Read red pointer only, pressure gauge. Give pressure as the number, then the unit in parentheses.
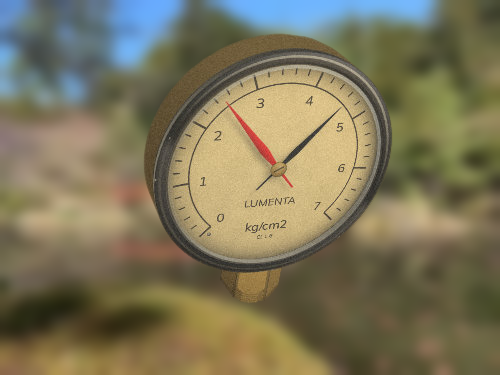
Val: 2.5 (kg/cm²)
